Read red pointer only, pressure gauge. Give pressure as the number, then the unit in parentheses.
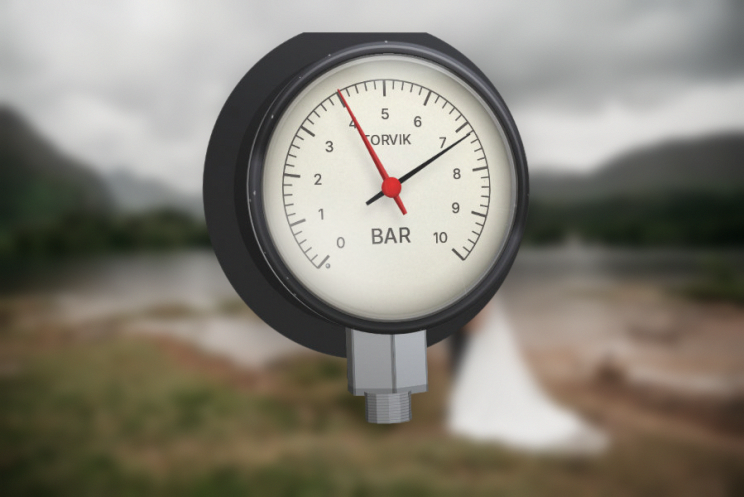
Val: 4 (bar)
